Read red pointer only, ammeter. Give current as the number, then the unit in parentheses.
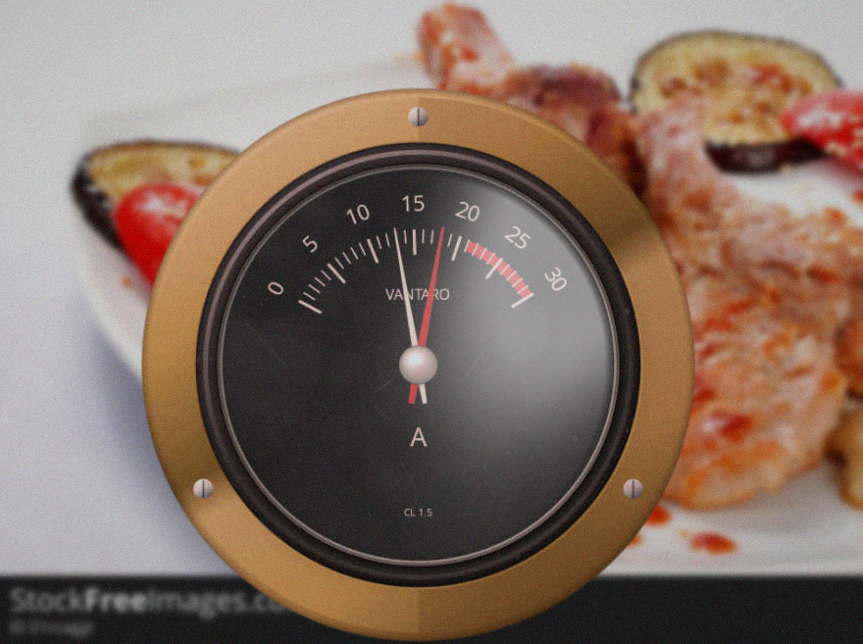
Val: 18 (A)
